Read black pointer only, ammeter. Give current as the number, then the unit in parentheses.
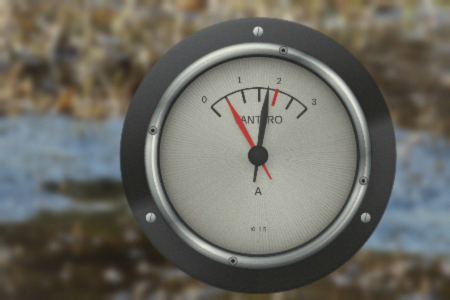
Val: 1.75 (A)
